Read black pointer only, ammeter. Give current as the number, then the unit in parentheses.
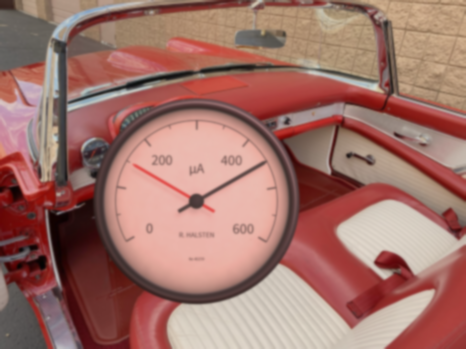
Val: 450 (µA)
